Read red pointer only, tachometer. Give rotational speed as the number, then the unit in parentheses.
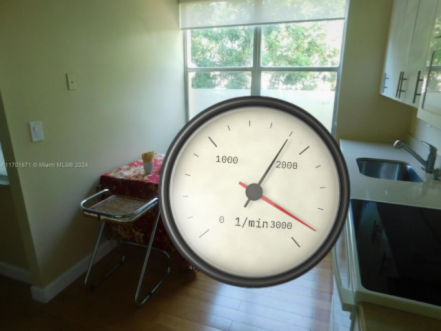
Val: 2800 (rpm)
